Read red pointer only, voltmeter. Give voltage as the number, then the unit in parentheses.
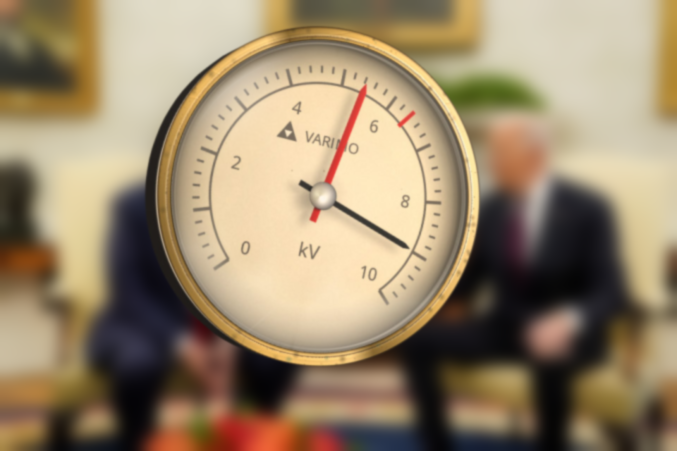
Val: 5.4 (kV)
